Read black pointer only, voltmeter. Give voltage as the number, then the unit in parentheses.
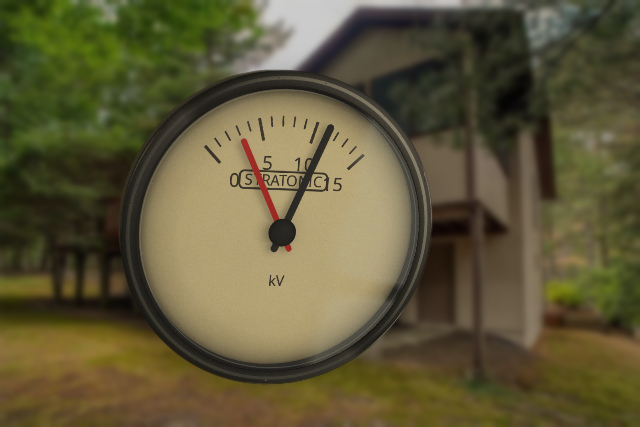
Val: 11 (kV)
